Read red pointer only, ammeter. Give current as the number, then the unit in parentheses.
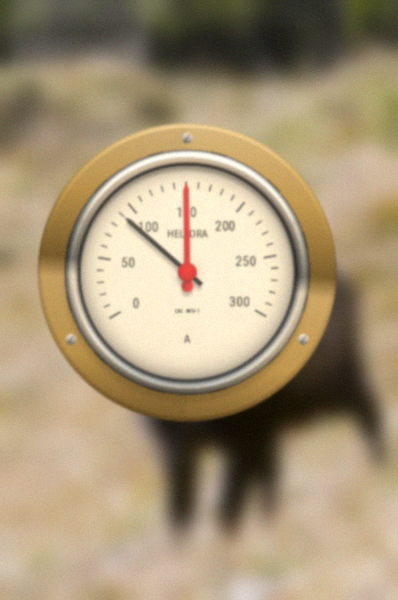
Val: 150 (A)
